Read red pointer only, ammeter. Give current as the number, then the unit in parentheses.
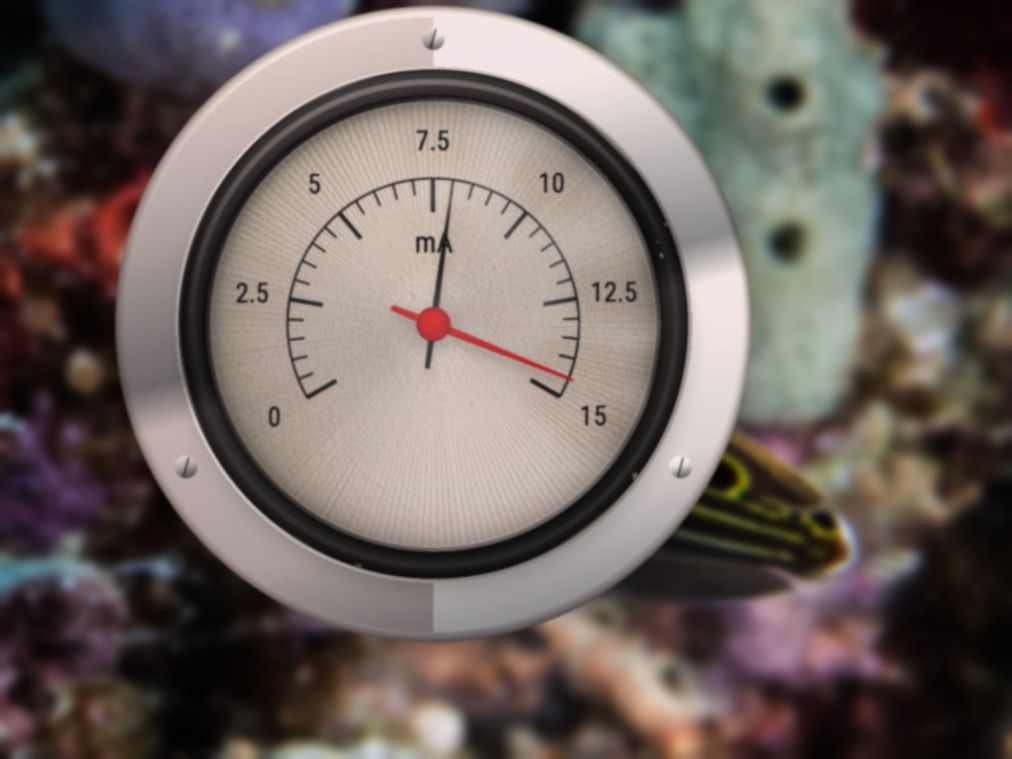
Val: 14.5 (mA)
